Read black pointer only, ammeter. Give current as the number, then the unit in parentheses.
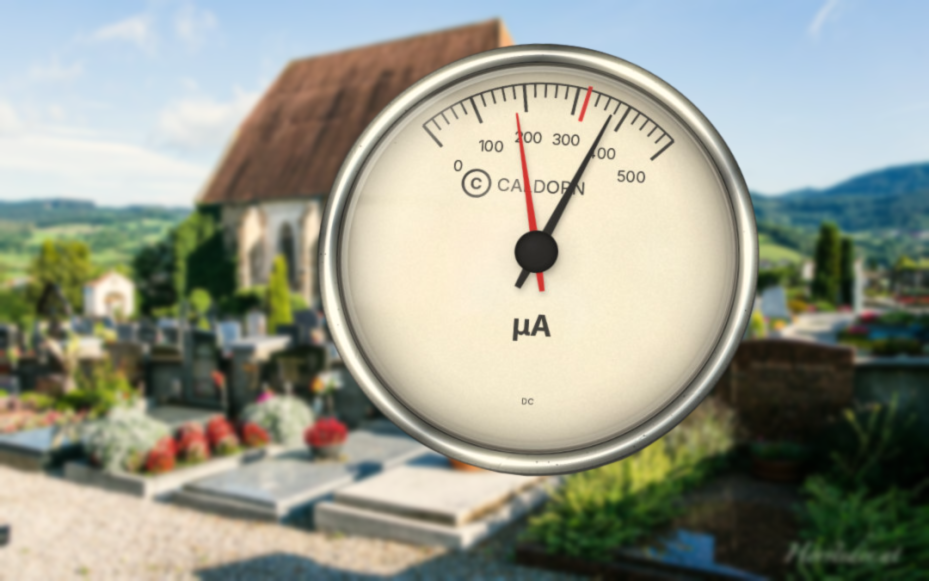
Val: 380 (µA)
